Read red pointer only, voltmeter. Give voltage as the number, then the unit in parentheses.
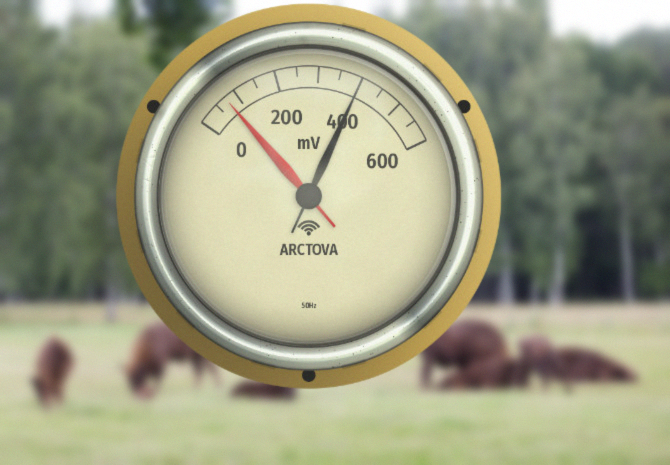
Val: 75 (mV)
